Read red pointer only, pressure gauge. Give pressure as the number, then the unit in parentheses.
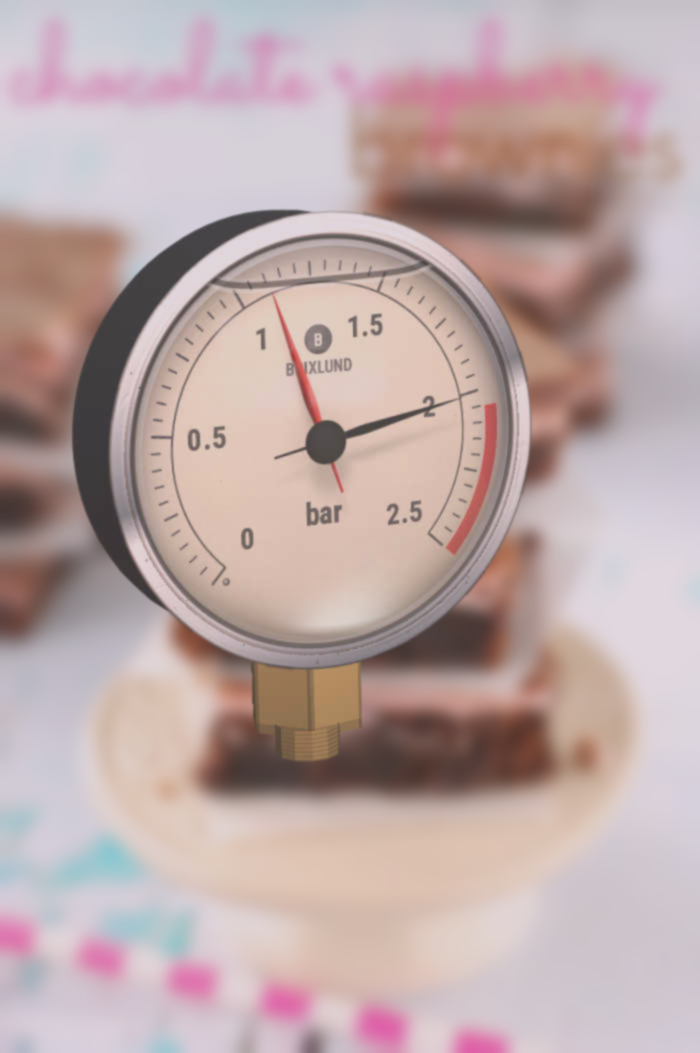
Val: 1.1 (bar)
